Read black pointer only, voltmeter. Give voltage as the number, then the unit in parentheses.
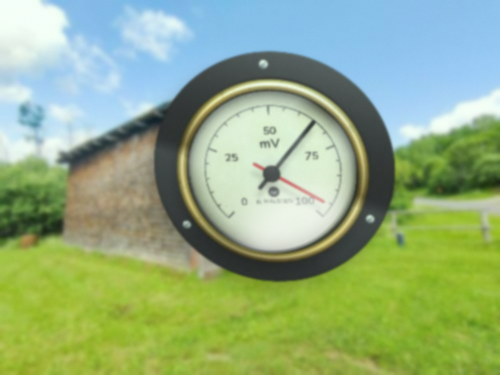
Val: 65 (mV)
